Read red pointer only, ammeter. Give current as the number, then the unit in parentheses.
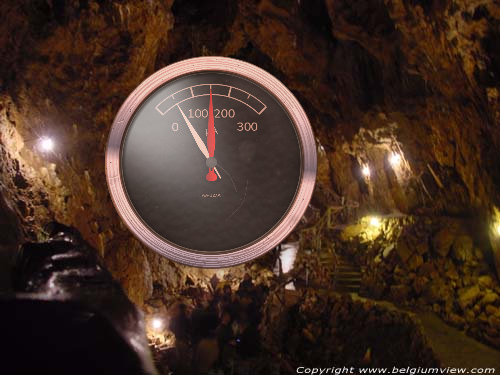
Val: 150 (µA)
